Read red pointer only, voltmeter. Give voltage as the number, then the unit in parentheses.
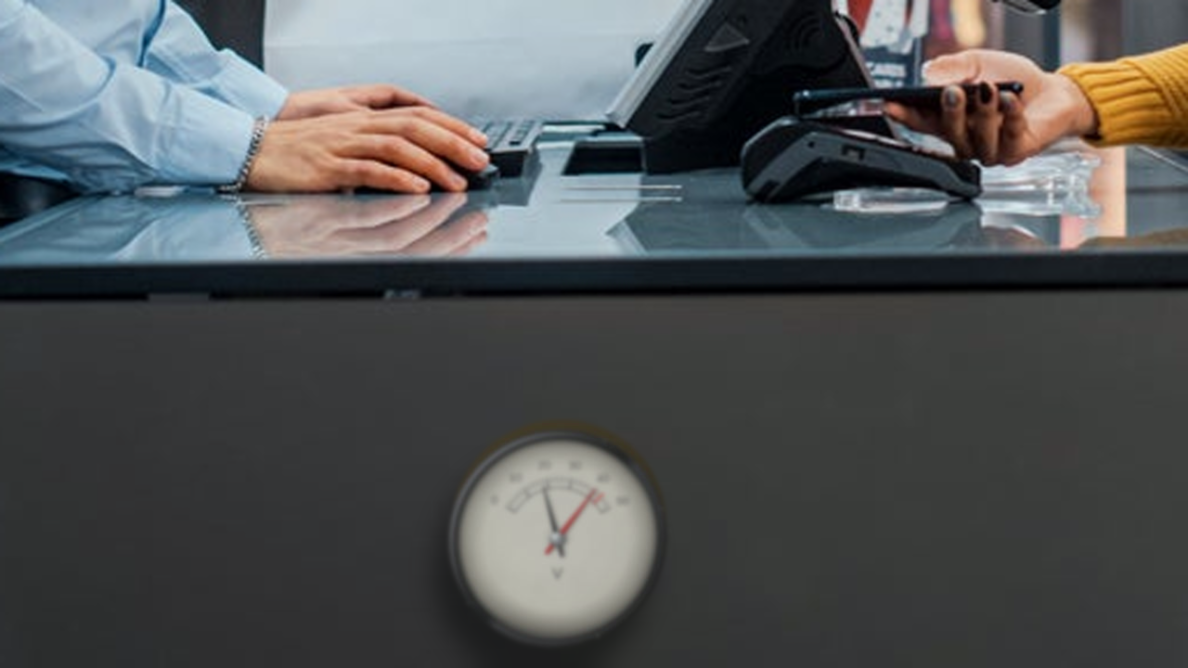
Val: 40 (V)
